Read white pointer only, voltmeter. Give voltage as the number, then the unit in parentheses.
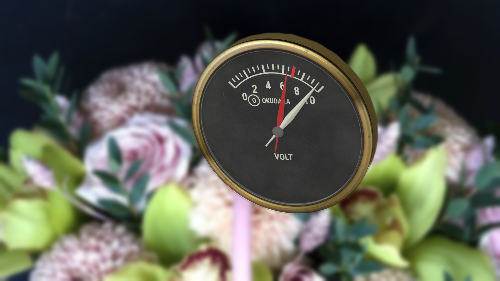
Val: 9.5 (V)
